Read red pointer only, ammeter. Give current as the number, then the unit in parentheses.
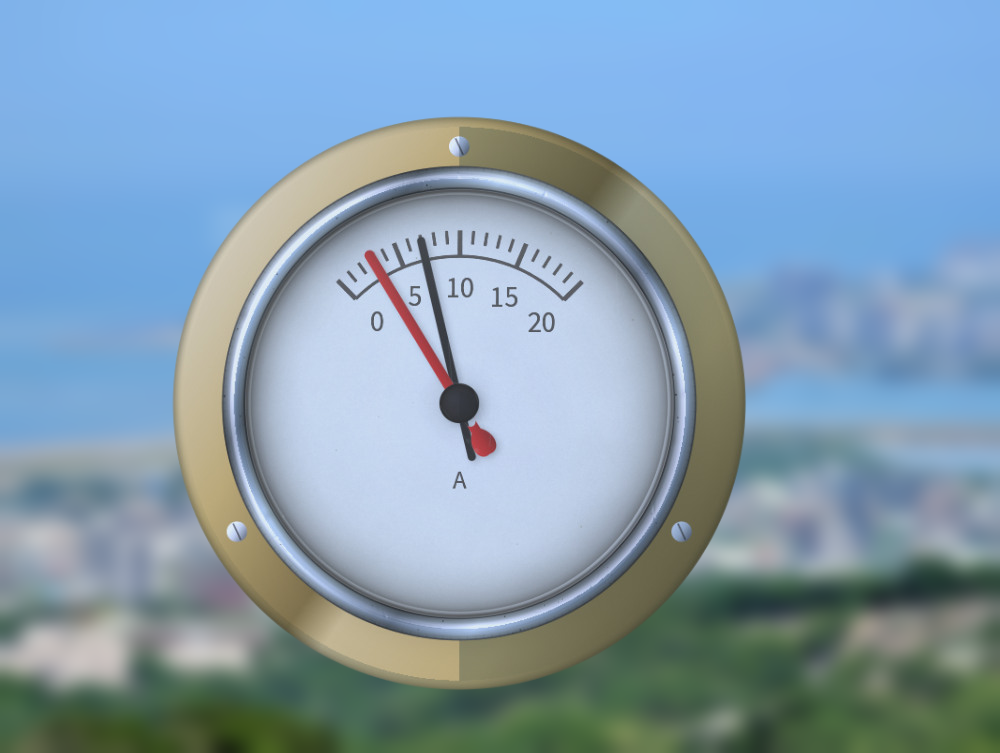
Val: 3 (A)
